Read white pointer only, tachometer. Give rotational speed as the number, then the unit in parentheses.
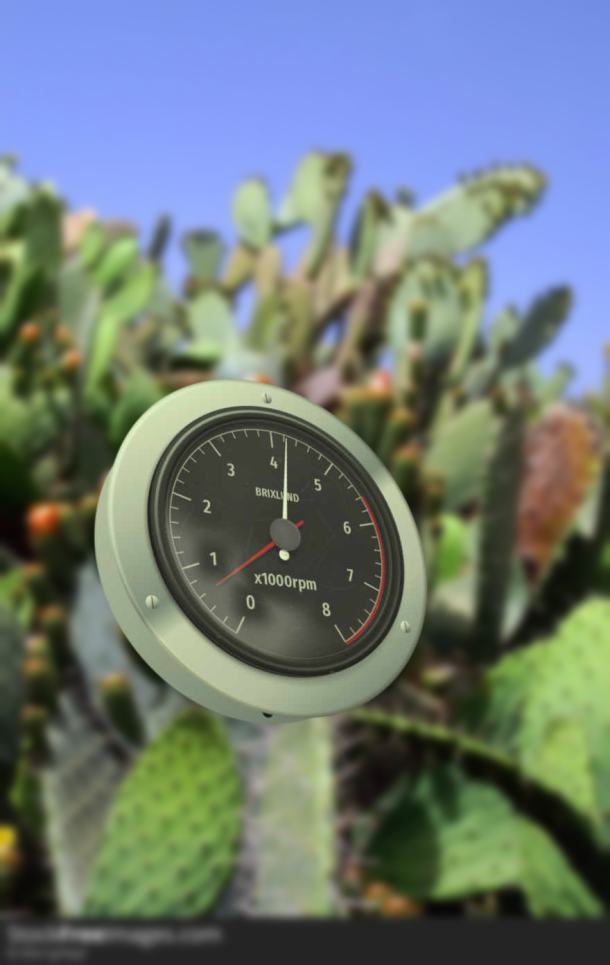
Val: 4200 (rpm)
